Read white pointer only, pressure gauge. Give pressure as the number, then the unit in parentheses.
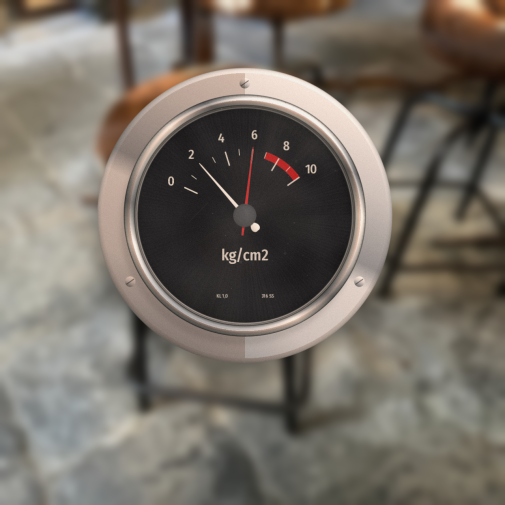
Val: 2 (kg/cm²)
